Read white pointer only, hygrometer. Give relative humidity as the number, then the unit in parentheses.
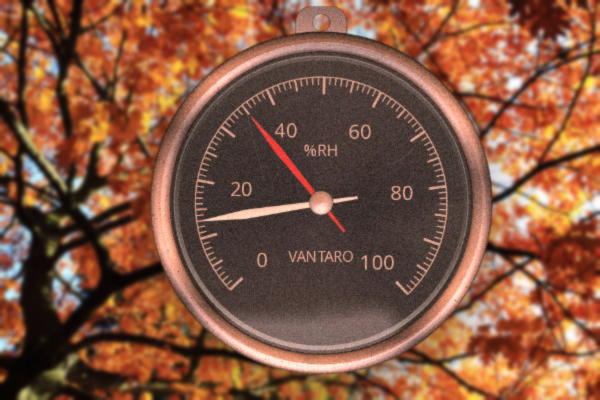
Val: 13 (%)
